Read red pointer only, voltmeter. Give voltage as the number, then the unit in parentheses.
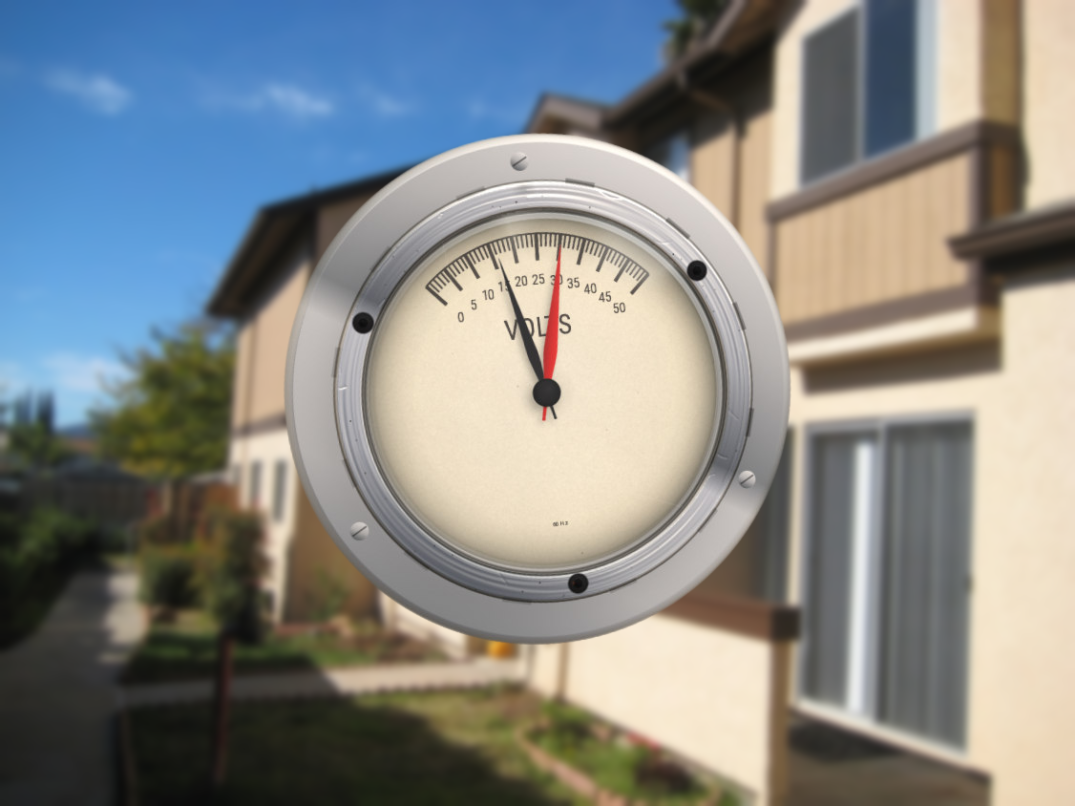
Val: 30 (V)
